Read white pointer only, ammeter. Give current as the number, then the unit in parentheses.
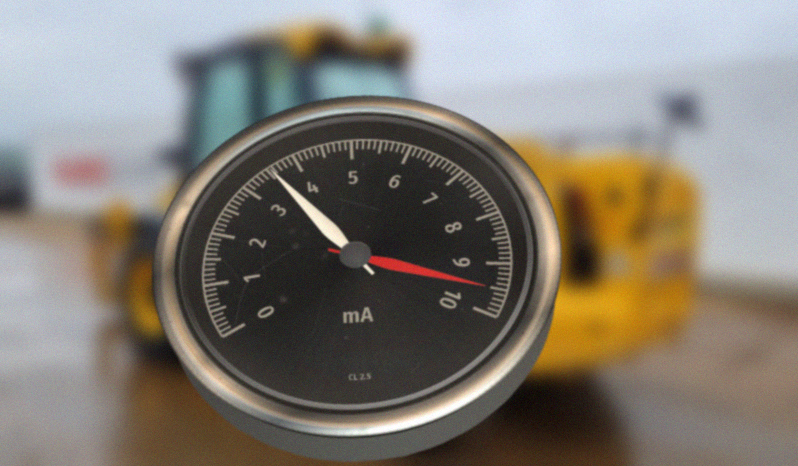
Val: 3.5 (mA)
